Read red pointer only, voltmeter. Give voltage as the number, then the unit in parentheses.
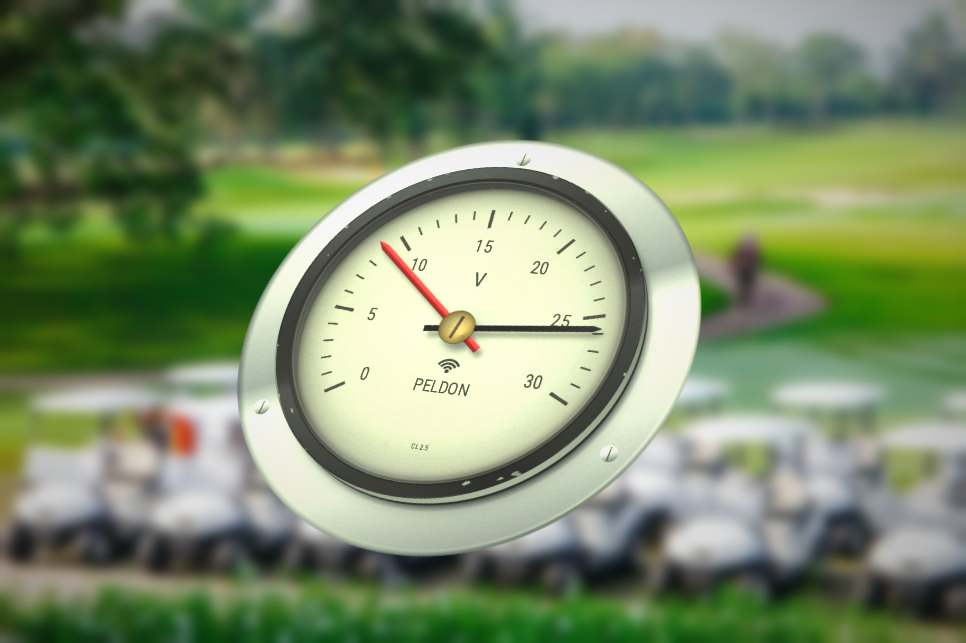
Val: 9 (V)
